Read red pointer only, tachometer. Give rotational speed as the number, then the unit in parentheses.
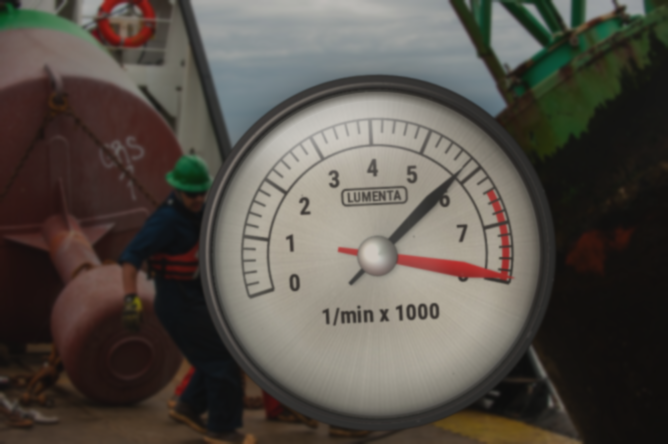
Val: 7900 (rpm)
